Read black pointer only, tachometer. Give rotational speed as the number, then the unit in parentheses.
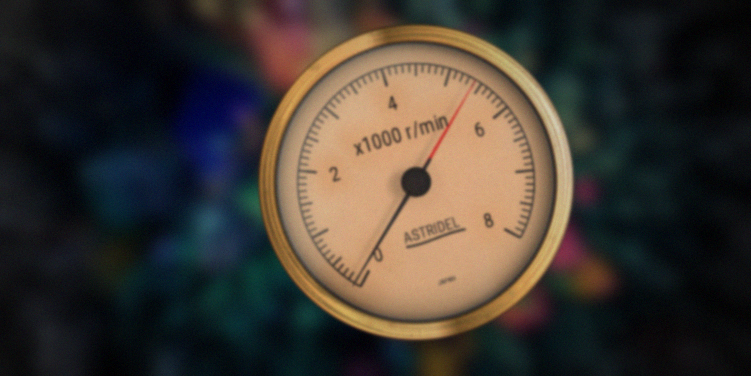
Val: 100 (rpm)
